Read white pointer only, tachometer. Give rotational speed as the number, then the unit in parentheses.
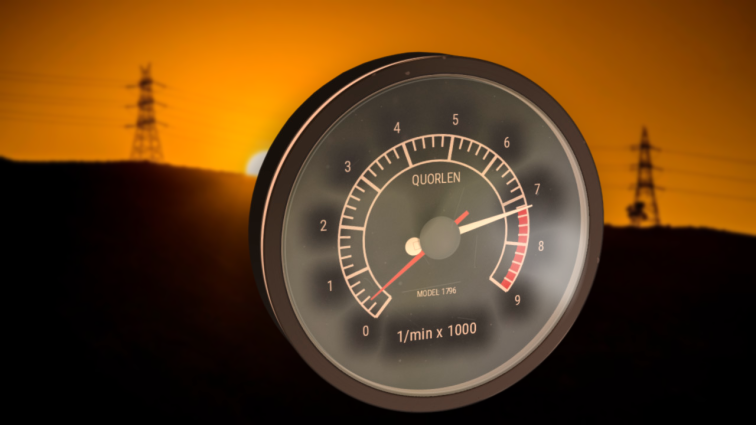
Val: 7200 (rpm)
